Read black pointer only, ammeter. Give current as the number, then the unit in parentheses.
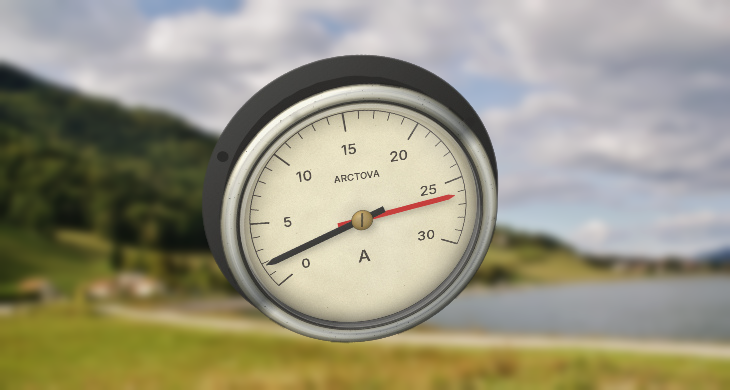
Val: 2 (A)
